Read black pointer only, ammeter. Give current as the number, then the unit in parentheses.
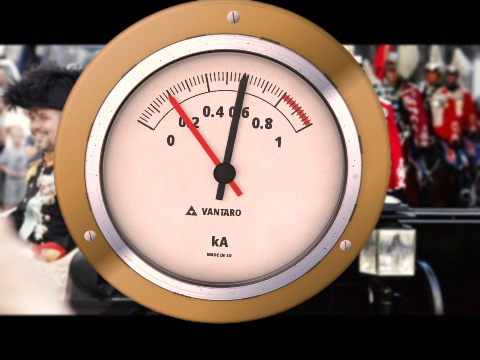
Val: 0.58 (kA)
